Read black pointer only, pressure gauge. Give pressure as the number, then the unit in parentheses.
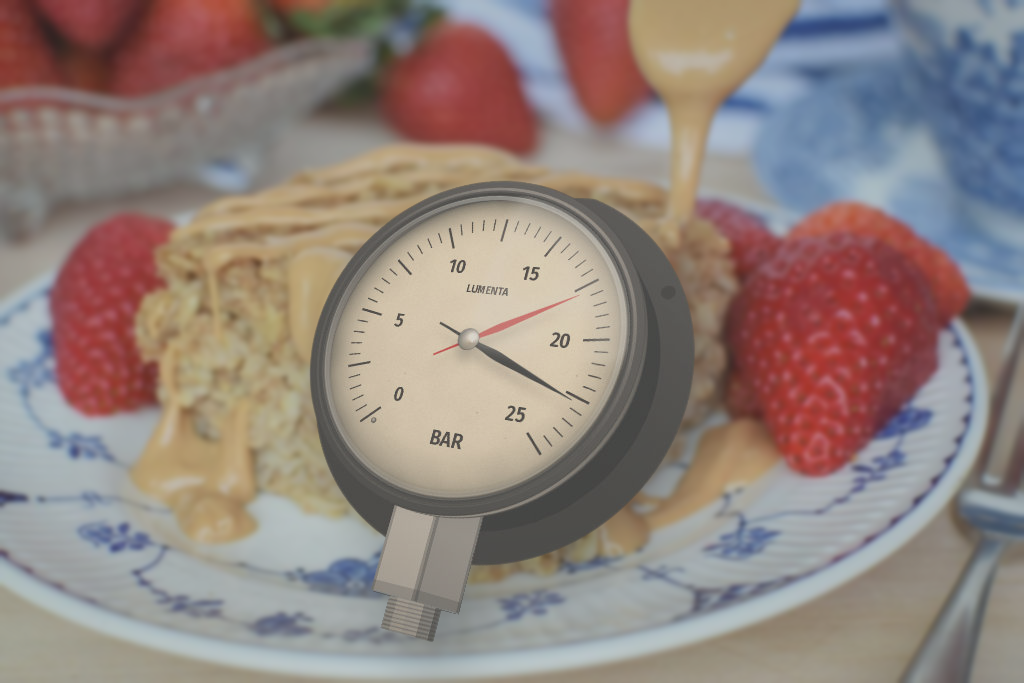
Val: 22.75 (bar)
